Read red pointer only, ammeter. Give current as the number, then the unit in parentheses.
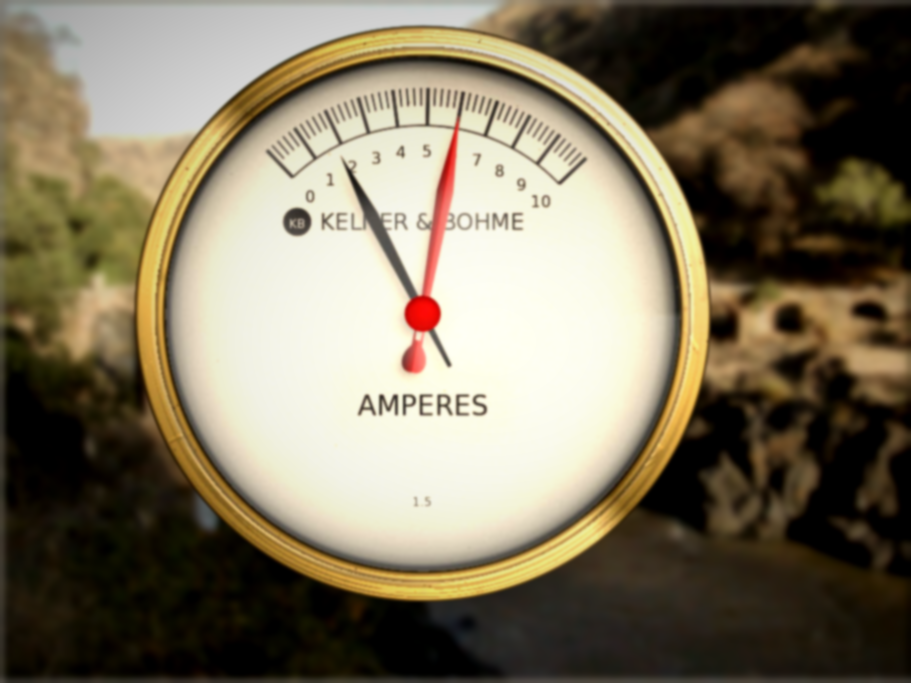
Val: 6 (A)
